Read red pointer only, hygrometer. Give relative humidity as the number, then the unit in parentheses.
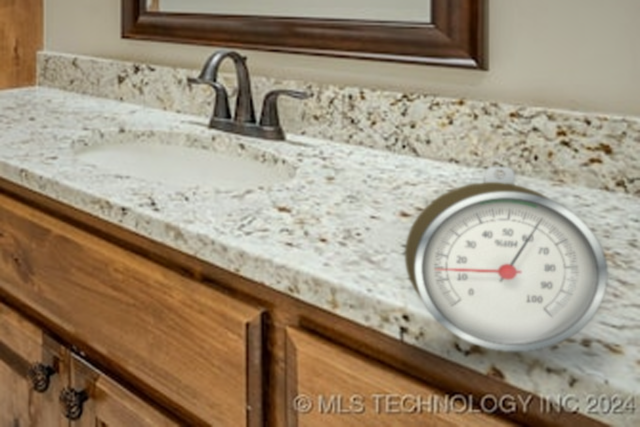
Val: 15 (%)
